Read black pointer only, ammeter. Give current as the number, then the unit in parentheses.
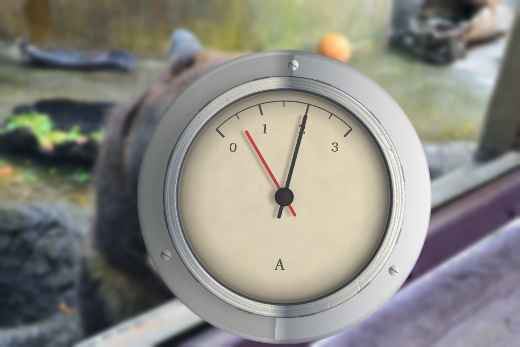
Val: 2 (A)
